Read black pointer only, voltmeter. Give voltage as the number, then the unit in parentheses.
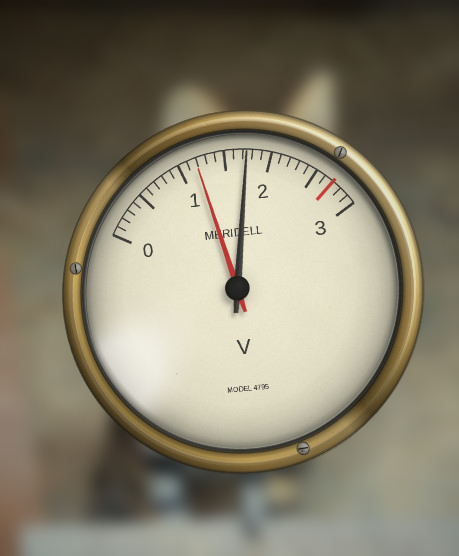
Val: 1.75 (V)
